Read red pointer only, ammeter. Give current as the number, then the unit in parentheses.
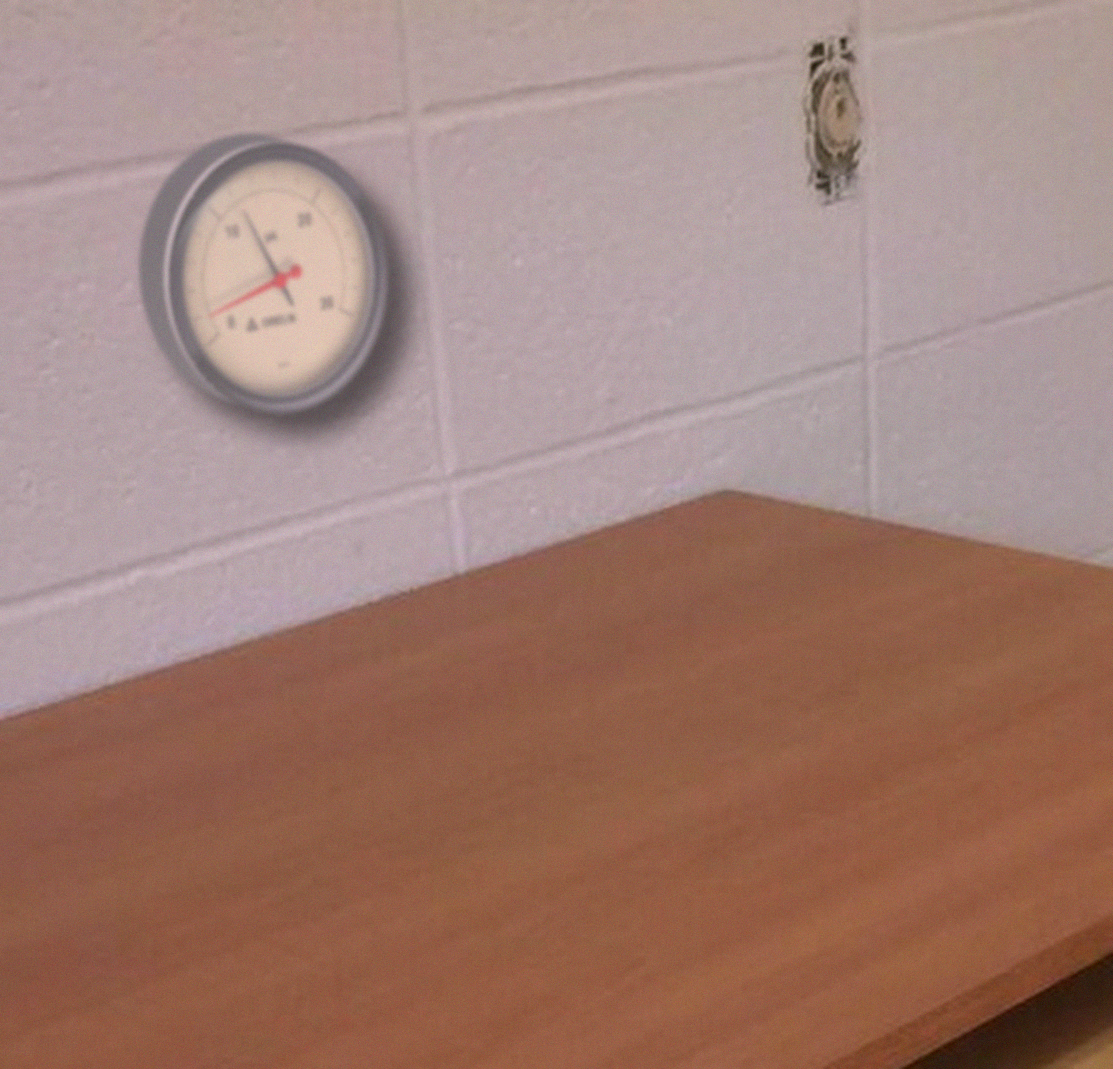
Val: 2 (µA)
